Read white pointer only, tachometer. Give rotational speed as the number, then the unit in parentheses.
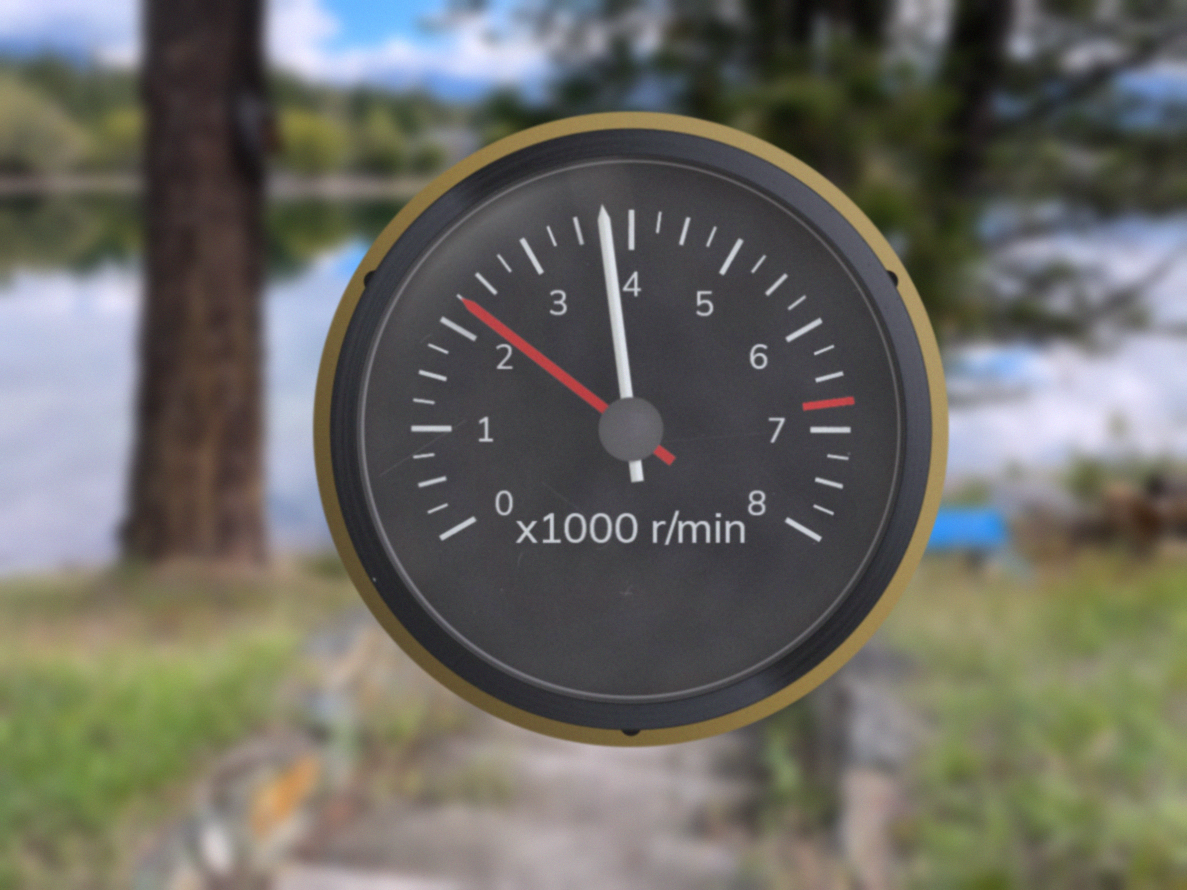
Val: 3750 (rpm)
